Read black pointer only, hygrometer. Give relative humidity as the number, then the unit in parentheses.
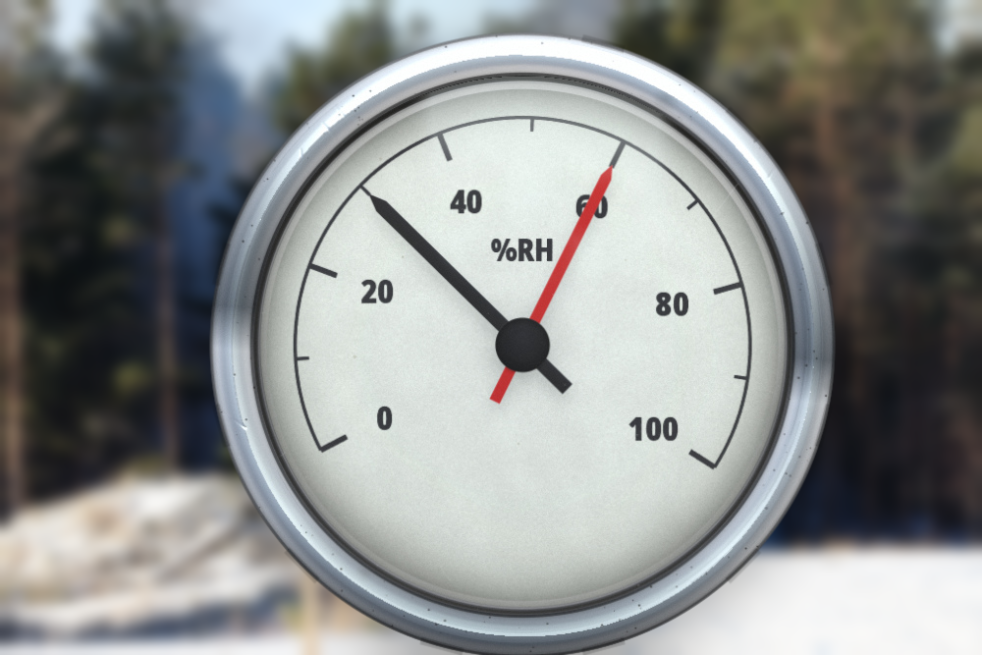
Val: 30 (%)
